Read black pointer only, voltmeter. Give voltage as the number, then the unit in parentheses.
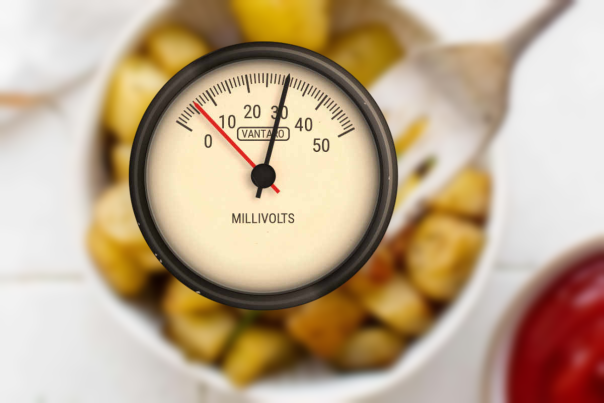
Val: 30 (mV)
